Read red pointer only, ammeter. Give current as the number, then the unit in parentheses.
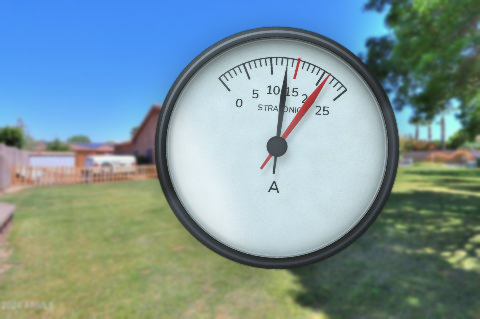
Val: 21 (A)
